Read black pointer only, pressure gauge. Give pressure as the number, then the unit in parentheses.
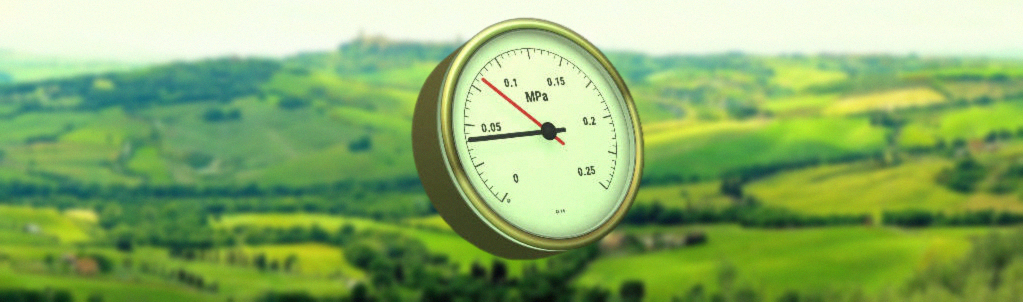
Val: 0.04 (MPa)
